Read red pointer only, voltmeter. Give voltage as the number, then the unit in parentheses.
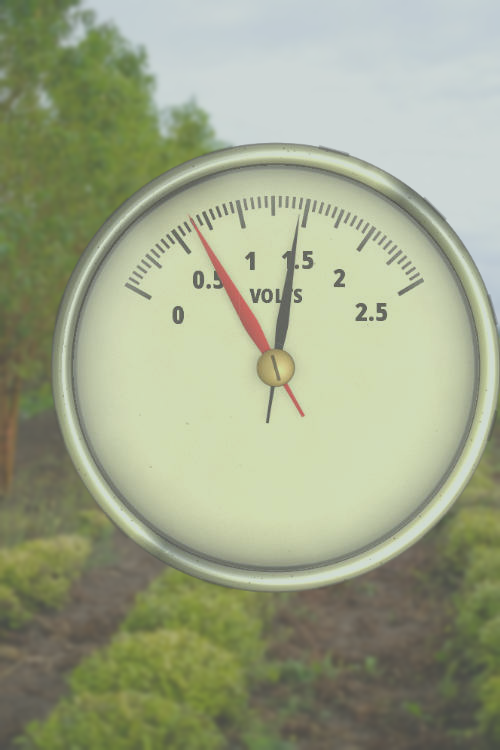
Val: 0.65 (V)
